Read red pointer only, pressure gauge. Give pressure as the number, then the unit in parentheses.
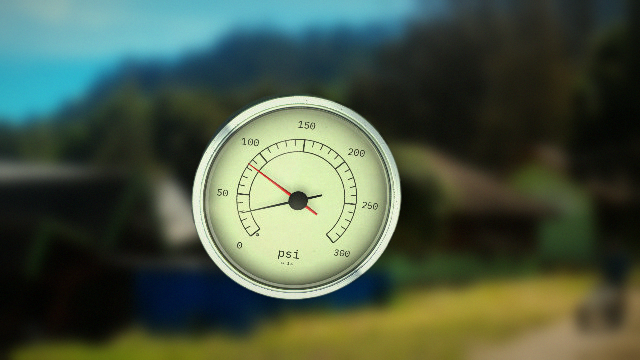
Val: 85 (psi)
